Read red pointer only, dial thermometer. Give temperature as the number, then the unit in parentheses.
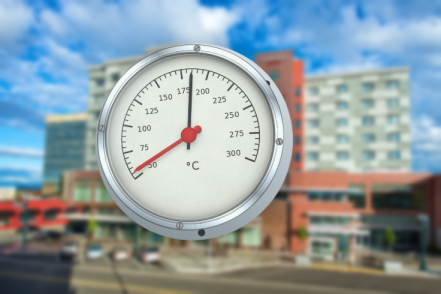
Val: 55 (°C)
